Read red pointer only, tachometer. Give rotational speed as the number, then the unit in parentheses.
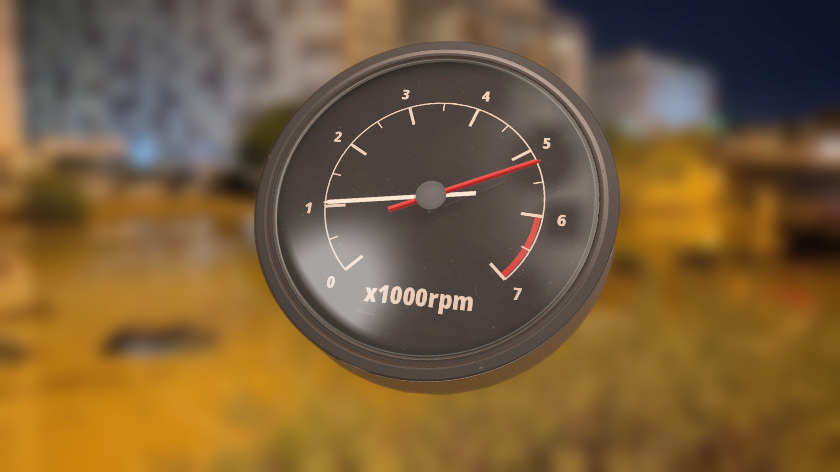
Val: 5250 (rpm)
